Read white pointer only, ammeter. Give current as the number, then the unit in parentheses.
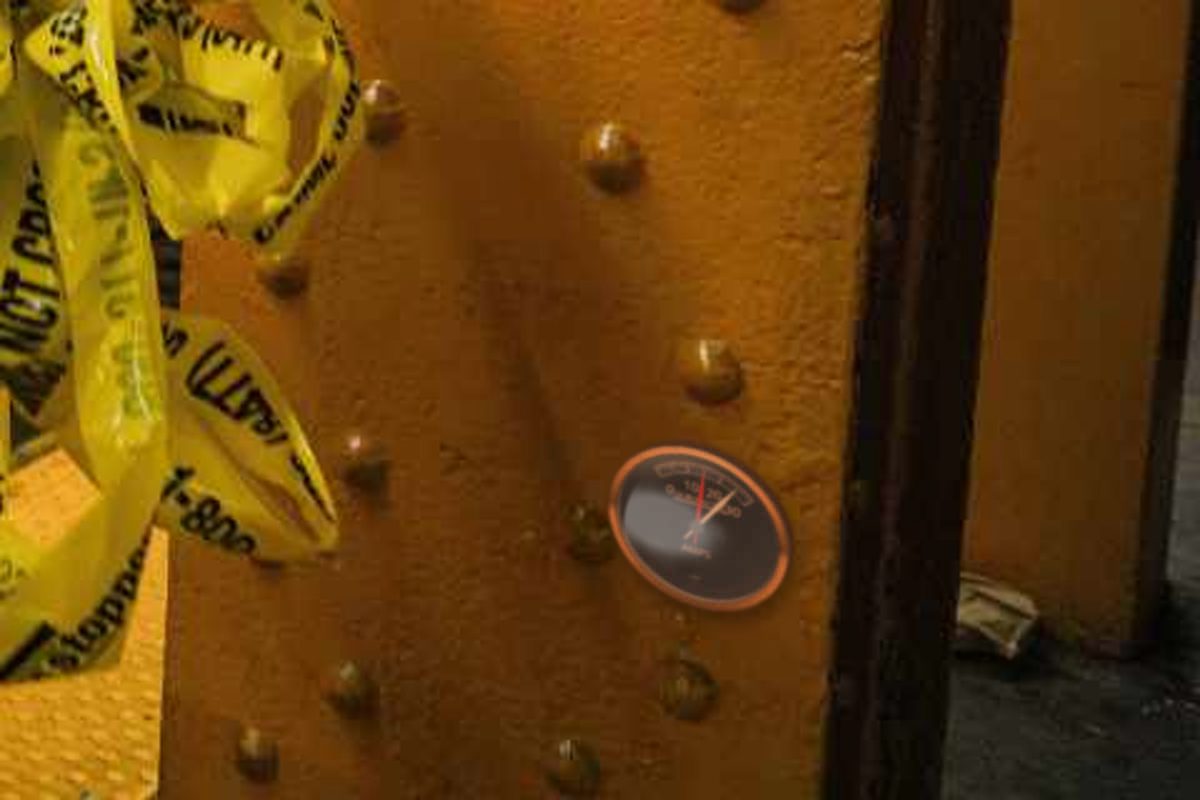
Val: 25 (A)
